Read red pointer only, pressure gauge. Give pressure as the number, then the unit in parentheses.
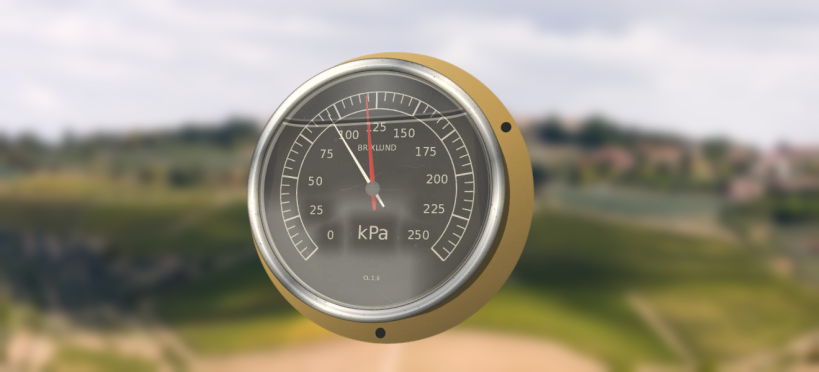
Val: 120 (kPa)
